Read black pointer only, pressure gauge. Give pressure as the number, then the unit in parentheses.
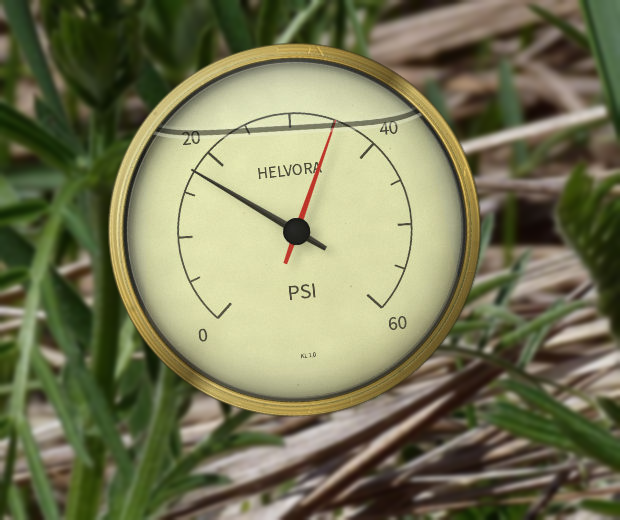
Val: 17.5 (psi)
